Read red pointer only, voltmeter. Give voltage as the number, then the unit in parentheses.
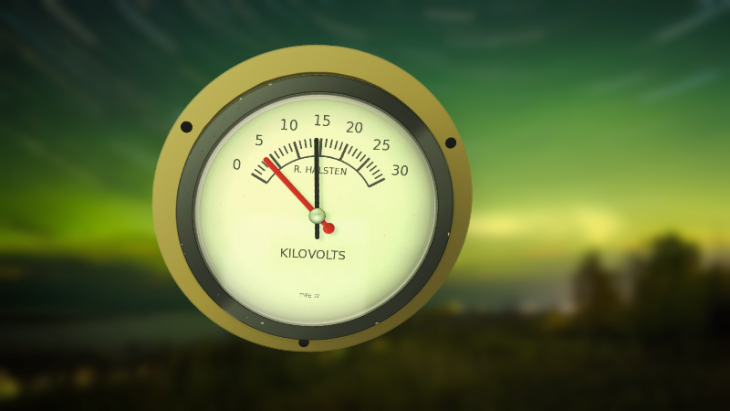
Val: 4 (kV)
